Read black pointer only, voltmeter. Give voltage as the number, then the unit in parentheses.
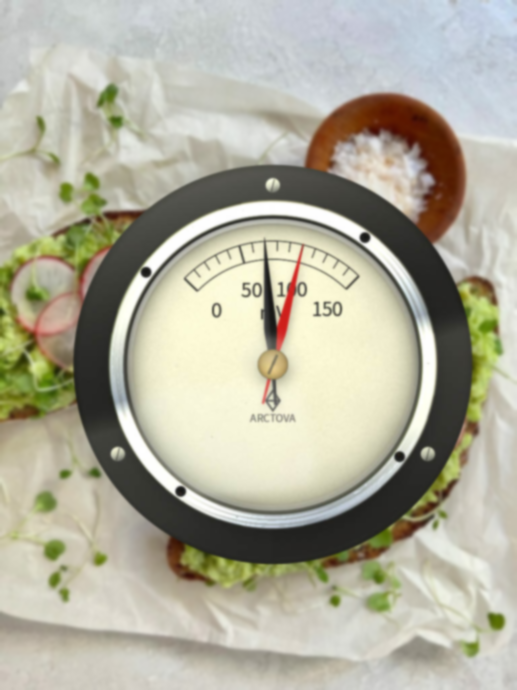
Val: 70 (mV)
